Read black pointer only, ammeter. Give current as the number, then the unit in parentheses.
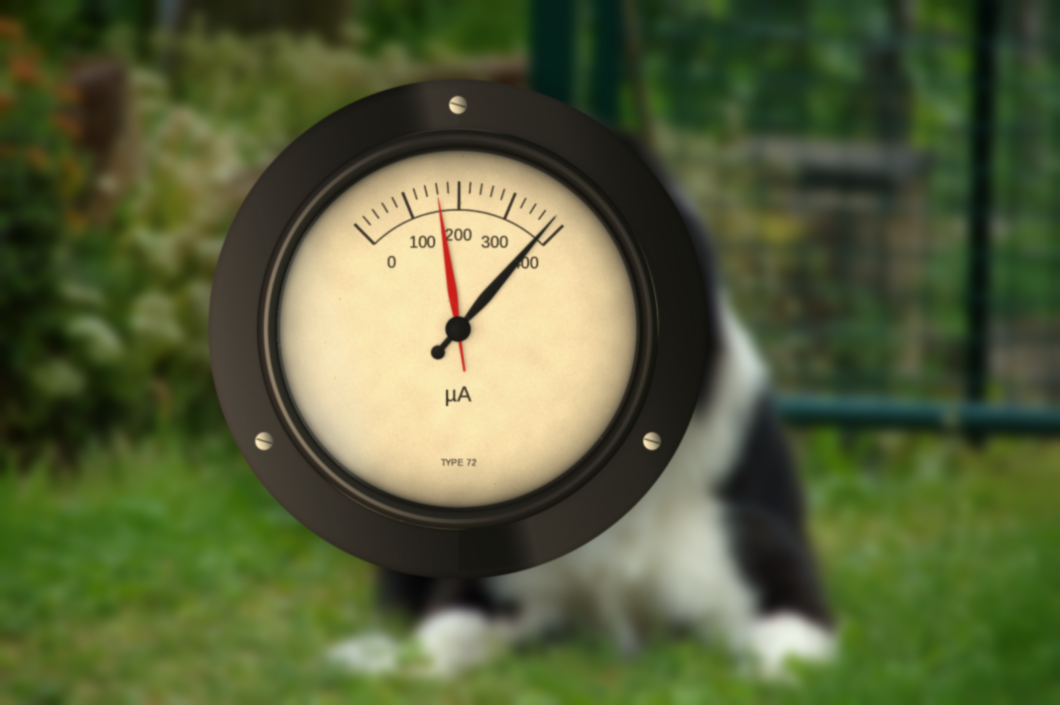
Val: 380 (µA)
